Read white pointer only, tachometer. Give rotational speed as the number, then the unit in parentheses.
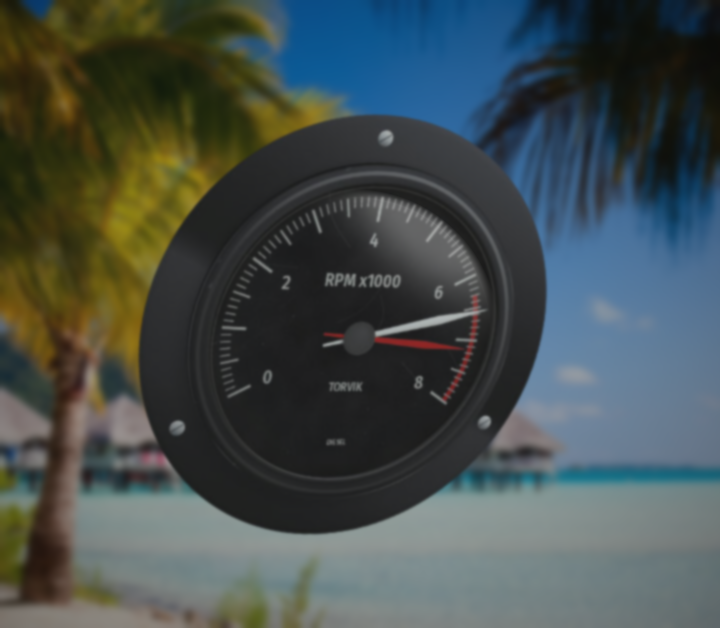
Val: 6500 (rpm)
